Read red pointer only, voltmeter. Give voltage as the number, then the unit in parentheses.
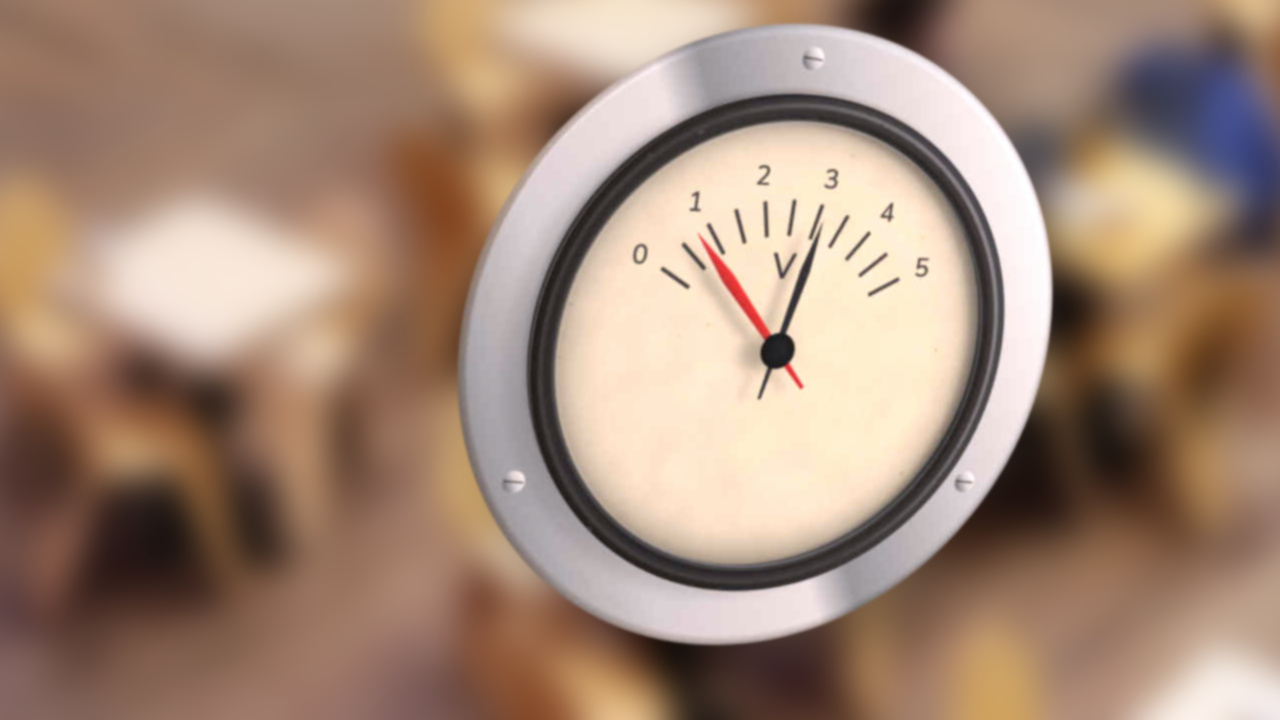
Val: 0.75 (V)
